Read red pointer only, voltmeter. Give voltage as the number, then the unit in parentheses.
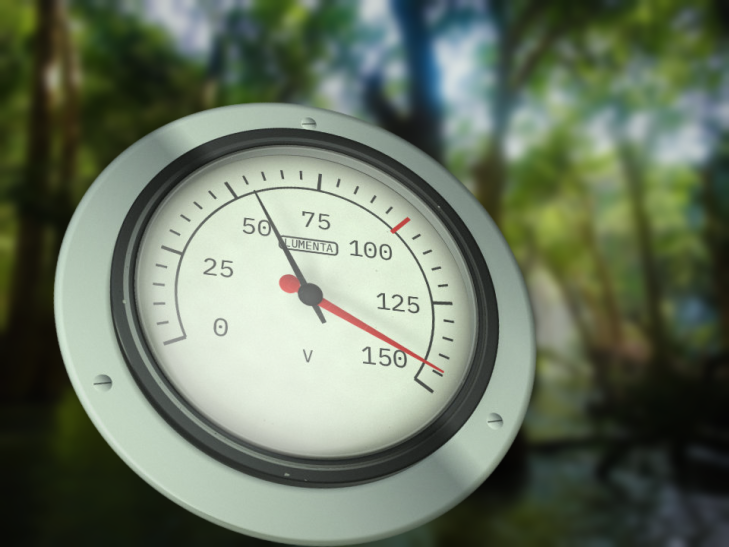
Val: 145 (V)
